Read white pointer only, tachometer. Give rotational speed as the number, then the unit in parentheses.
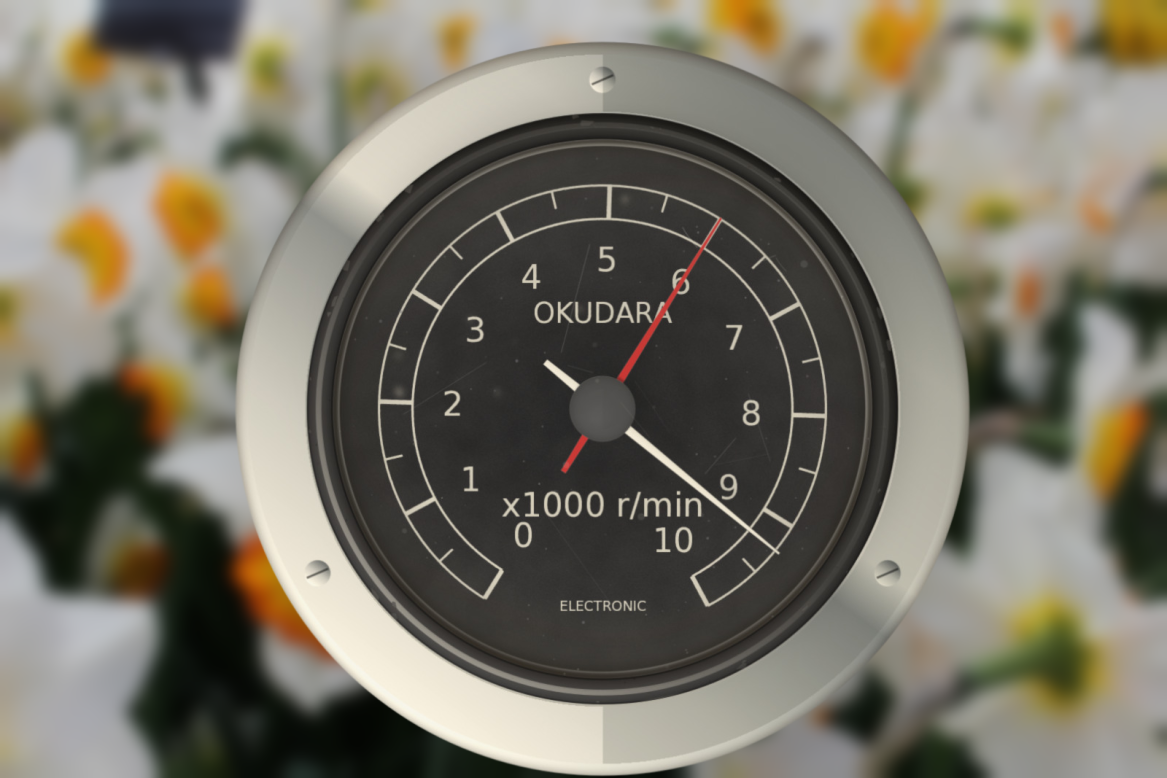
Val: 9250 (rpm)
